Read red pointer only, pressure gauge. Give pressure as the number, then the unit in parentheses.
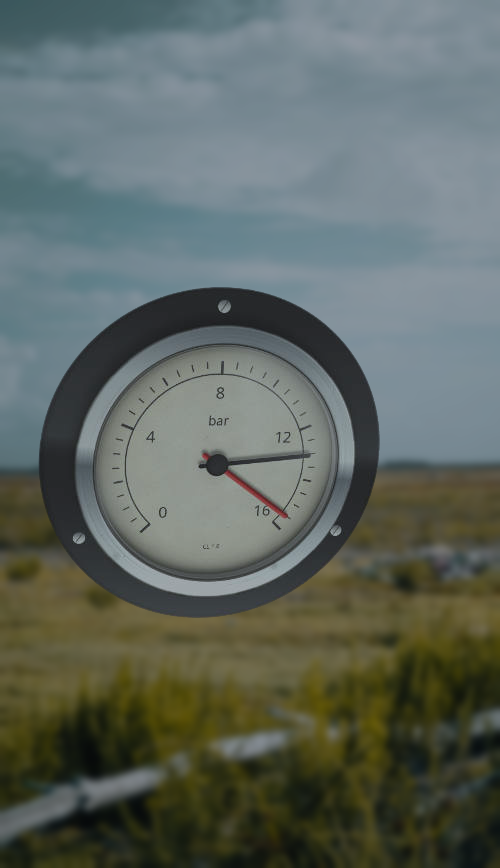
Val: 15.5 (bar)
